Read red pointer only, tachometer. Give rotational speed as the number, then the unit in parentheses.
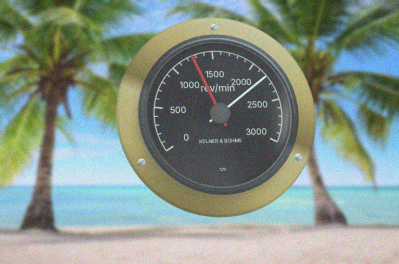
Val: 1250 (rpm)
